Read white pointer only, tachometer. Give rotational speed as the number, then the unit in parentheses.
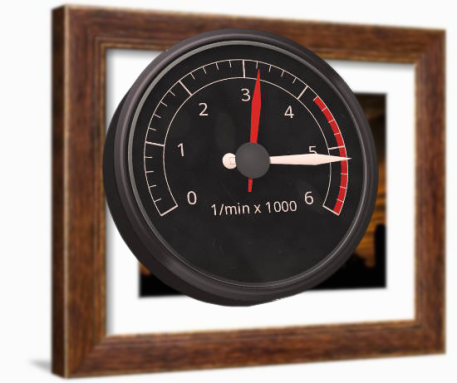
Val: 5200 (rpm)
